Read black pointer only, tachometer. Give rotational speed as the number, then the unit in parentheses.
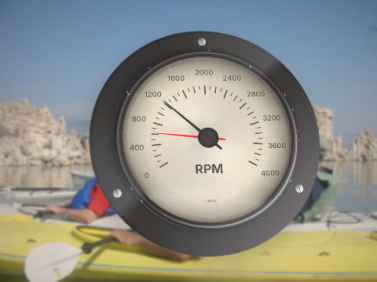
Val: 1200 (rpm)
